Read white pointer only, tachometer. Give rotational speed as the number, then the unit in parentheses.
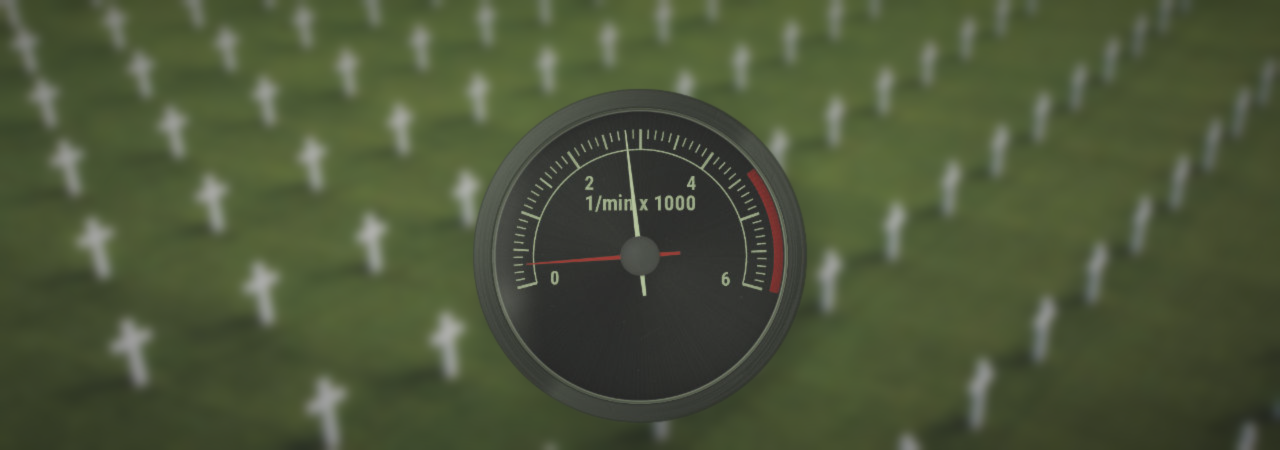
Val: 2800 (rpm)
